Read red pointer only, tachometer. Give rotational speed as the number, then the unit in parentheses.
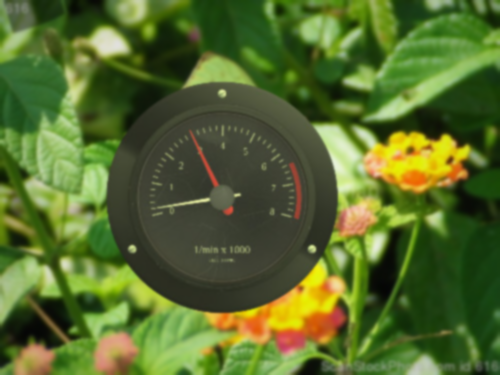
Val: 3000 (rpm)
